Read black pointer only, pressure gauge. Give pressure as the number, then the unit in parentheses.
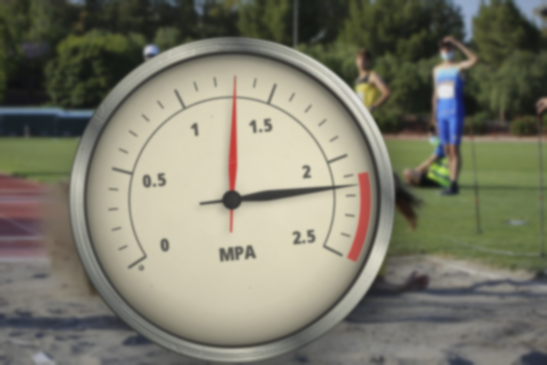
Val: 2.15 (MPa)
